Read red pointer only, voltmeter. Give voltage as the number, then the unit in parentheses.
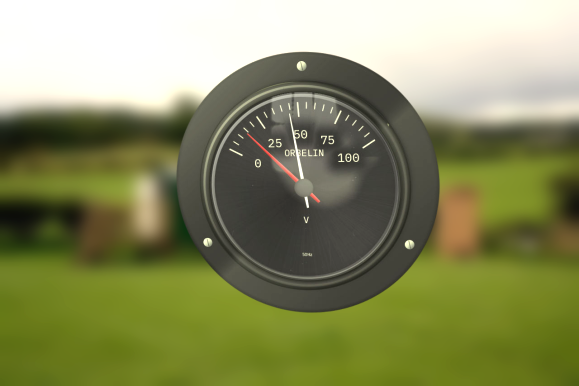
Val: 15 (V)
